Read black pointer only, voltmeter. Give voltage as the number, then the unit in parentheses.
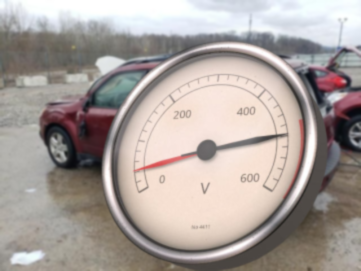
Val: 500 (V)
